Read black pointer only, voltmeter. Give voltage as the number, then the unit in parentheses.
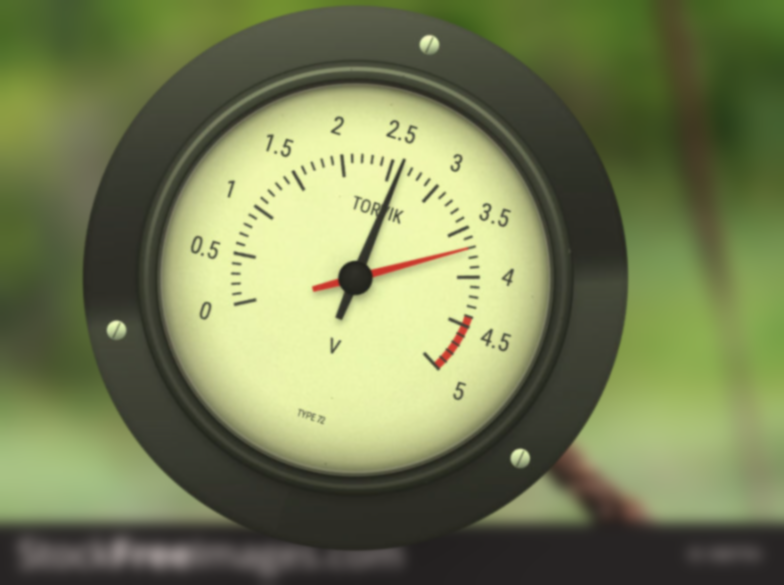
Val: 2.6 (V)
